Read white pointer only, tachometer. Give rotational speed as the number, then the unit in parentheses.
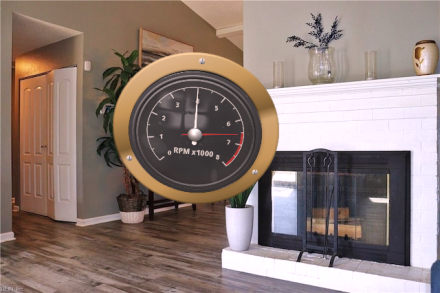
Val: 4000 (rpm)
